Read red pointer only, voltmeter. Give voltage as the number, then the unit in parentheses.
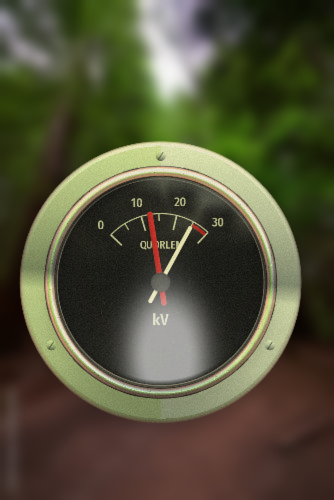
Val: 12.5 (kV)
